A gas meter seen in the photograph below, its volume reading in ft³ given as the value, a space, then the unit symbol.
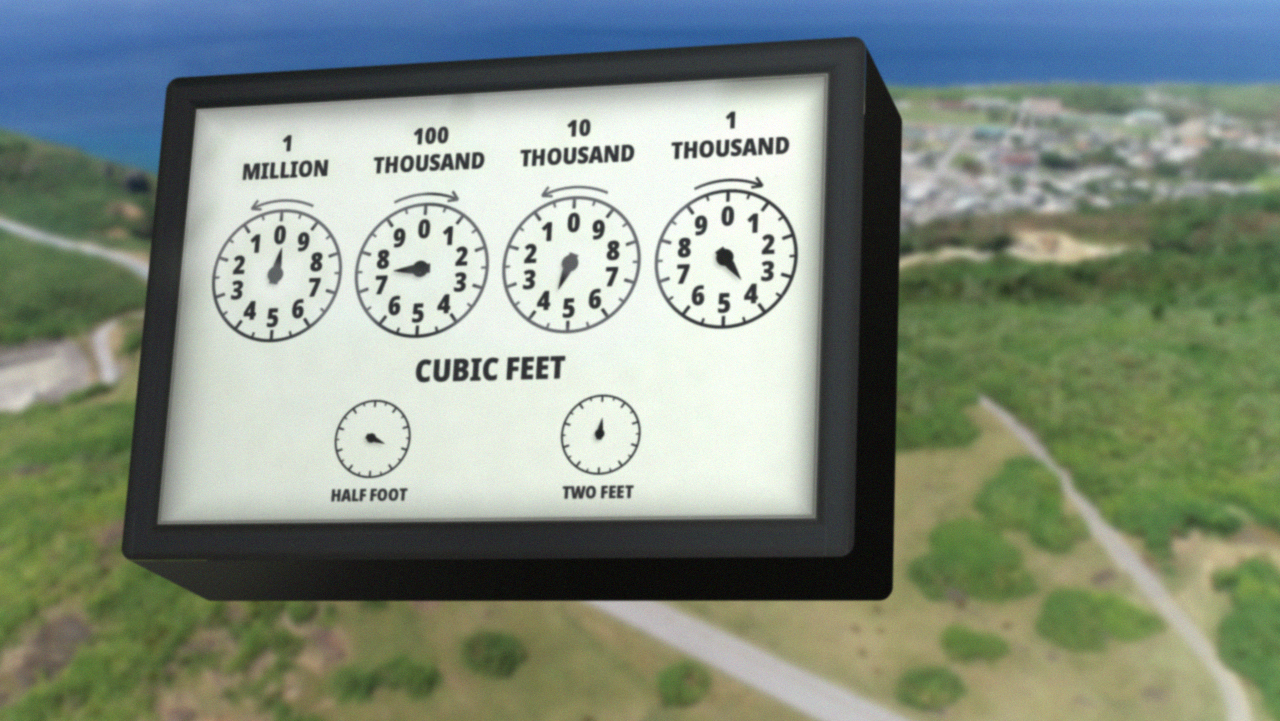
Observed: 974400 ft³
